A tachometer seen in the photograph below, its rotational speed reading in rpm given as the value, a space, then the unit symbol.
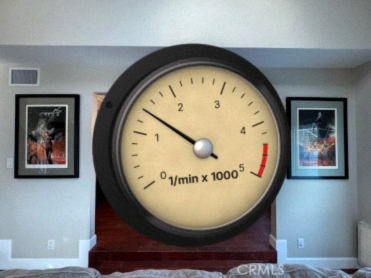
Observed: 1400 rpm
